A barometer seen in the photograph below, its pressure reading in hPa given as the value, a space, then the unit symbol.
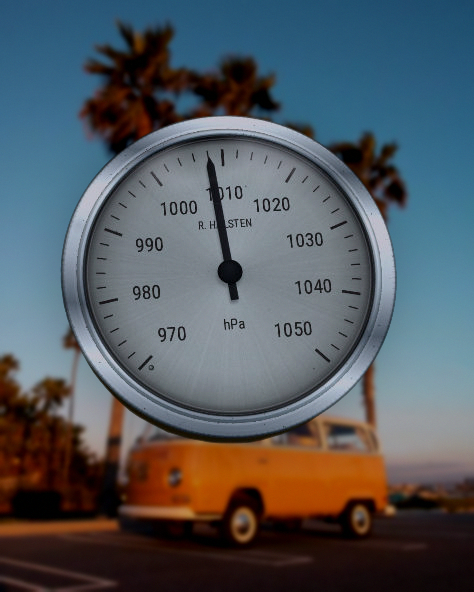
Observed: 1008 hPa
